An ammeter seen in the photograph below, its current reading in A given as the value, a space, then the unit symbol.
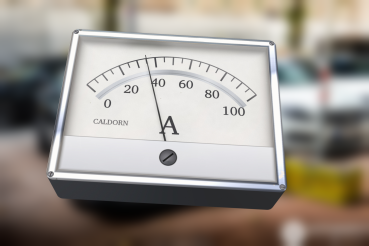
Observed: 35 A
